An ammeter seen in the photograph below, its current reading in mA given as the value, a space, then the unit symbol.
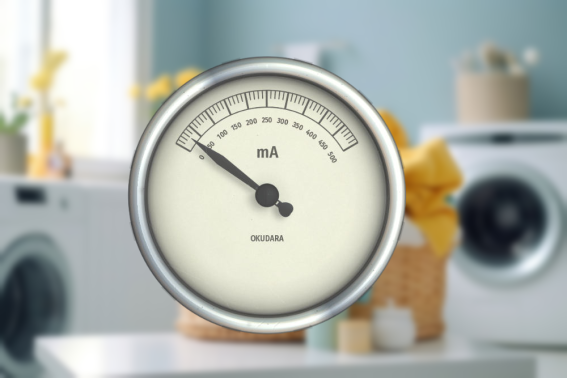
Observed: 30 mA
